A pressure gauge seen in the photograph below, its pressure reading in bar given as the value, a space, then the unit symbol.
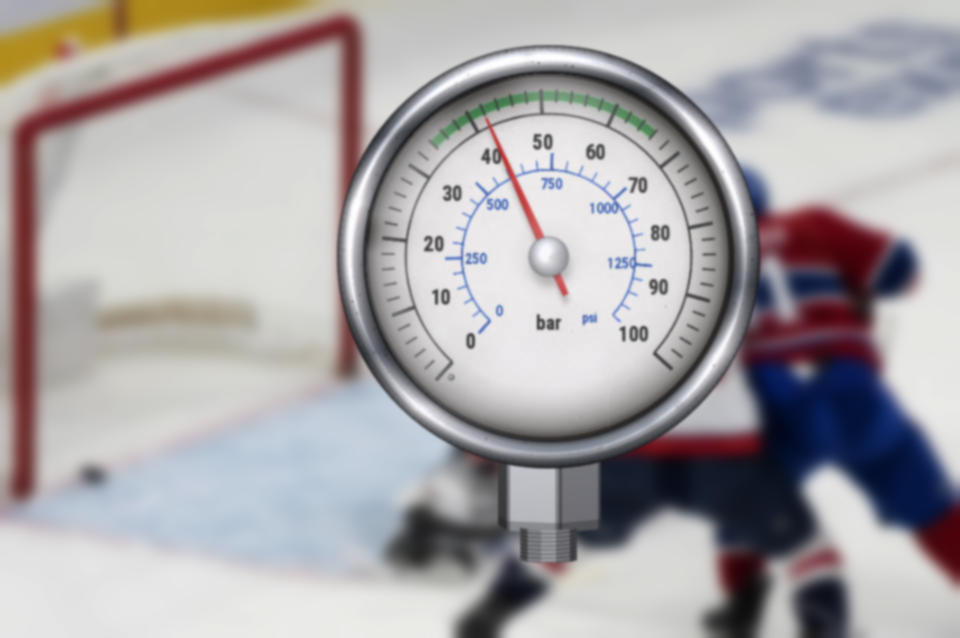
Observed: 42 bar
